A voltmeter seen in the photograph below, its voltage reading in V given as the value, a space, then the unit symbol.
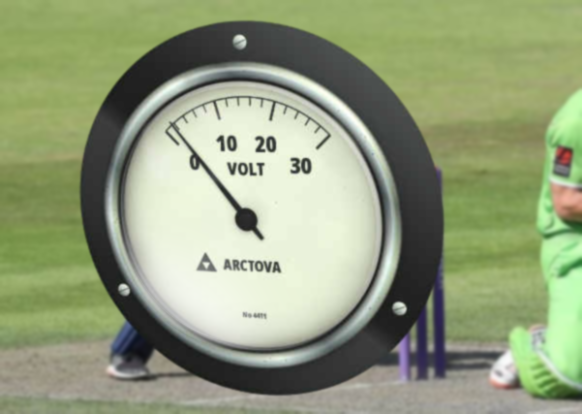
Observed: 2 V
